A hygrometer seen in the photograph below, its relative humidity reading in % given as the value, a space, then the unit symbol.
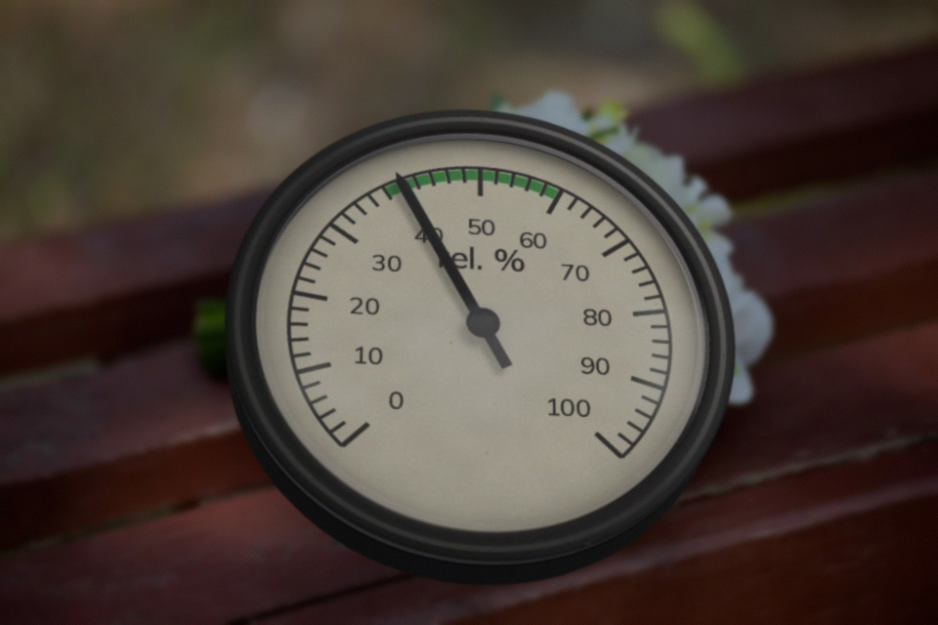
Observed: 40 %
